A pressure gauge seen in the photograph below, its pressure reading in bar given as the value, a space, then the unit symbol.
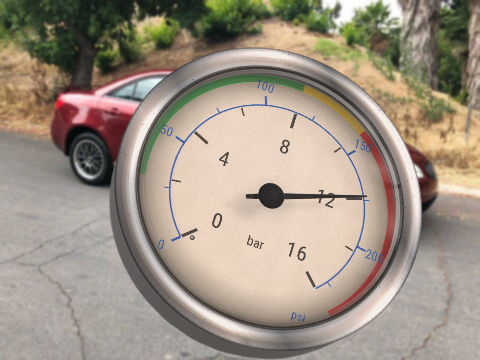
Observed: 12 bar
